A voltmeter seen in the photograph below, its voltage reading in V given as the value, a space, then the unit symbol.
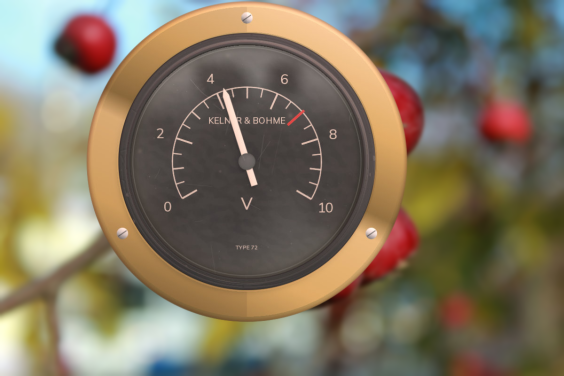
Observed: 4.25 V
